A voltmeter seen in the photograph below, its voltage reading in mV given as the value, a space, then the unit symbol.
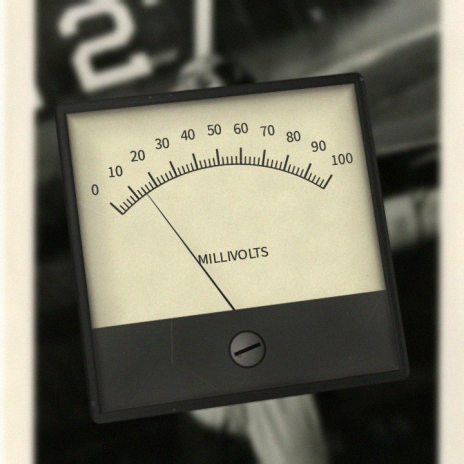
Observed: 14 mV
